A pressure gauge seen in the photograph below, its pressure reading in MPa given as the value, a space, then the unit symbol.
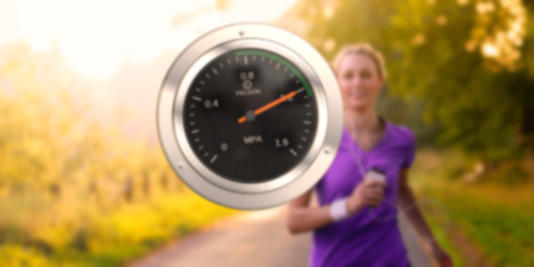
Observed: 1.2 MPa
